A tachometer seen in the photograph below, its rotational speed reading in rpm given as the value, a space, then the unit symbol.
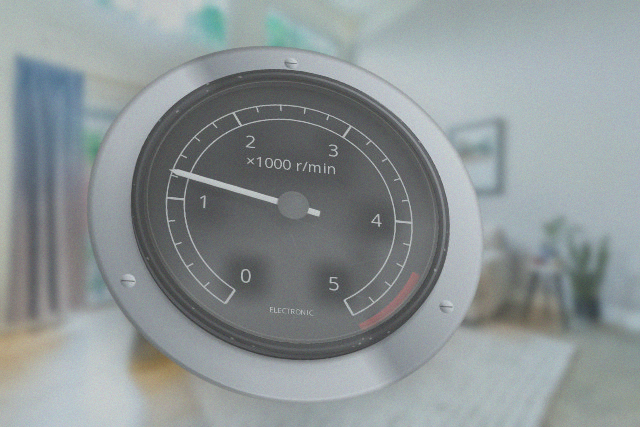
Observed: 1200 rpm
